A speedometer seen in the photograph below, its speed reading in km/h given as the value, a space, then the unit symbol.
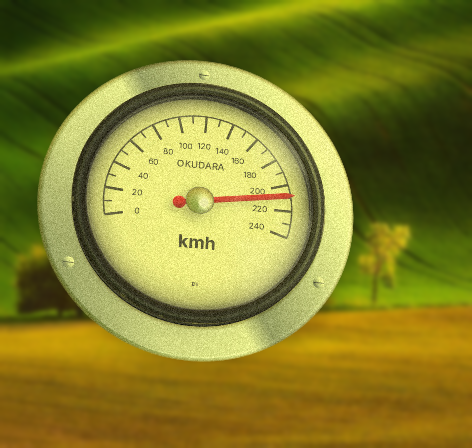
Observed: 210 km/h
